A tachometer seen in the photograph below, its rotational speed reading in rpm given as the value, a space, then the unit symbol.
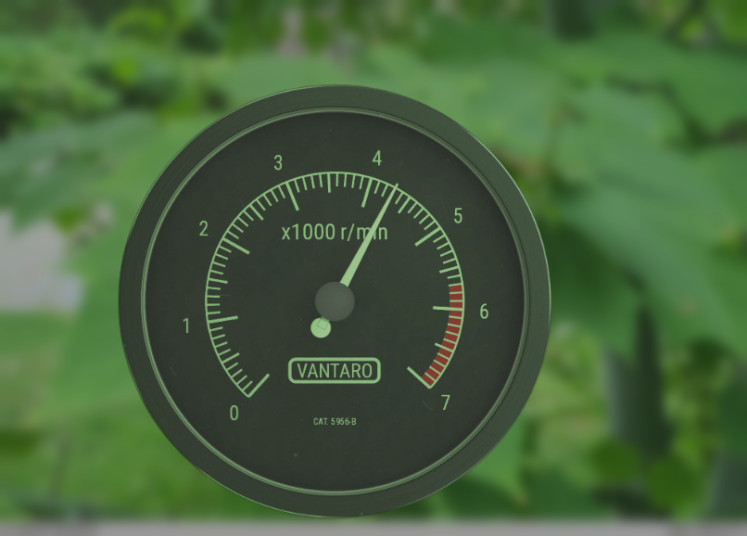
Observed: 4300 rpm
